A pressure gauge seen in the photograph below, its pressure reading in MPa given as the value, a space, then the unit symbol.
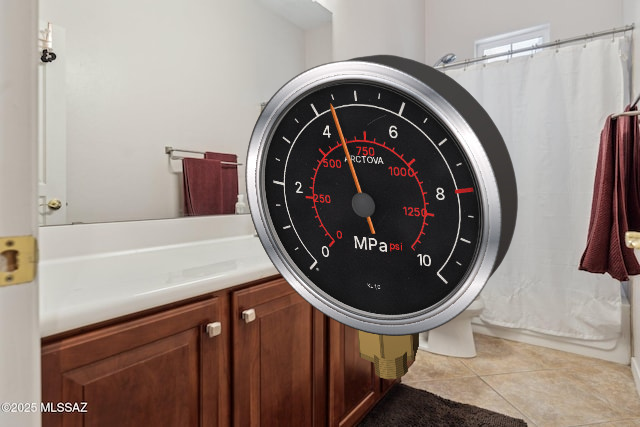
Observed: 4.5 MPa
